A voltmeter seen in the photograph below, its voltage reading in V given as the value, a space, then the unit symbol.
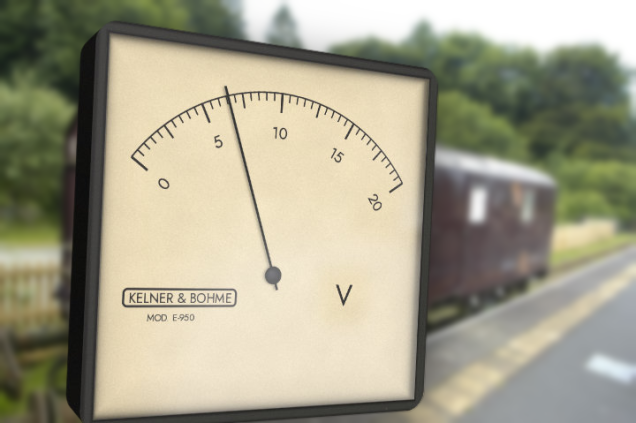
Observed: 6.5 V
